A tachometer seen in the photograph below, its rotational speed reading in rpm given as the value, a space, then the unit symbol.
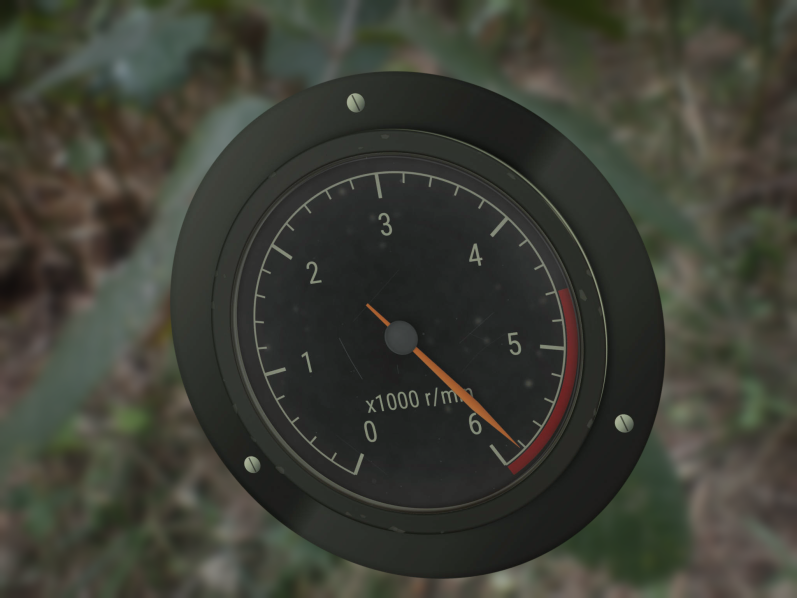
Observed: 5800 rpm
